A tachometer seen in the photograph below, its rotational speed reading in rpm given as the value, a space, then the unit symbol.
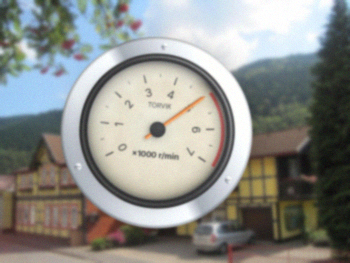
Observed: 5000 rpm
